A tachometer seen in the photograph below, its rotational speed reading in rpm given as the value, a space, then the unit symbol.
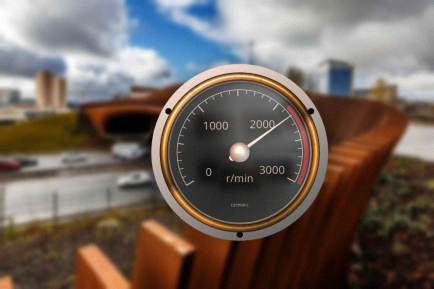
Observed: 2200 rpm
